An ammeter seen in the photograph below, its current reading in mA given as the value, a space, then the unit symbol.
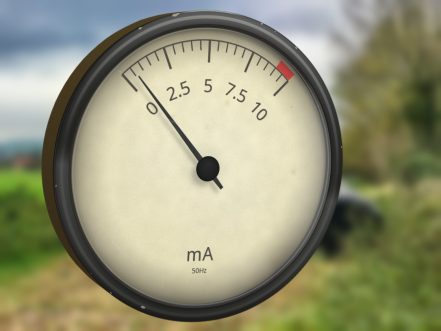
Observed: 0.5 mA
